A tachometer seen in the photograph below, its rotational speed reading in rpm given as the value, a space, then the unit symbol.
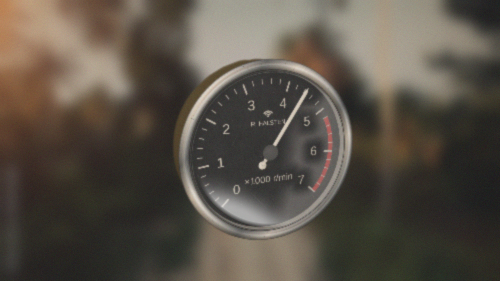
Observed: 4400 rpm
